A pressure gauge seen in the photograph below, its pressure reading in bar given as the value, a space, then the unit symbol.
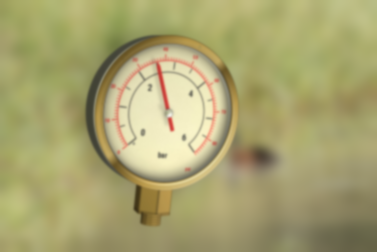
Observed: 2.5 bar
